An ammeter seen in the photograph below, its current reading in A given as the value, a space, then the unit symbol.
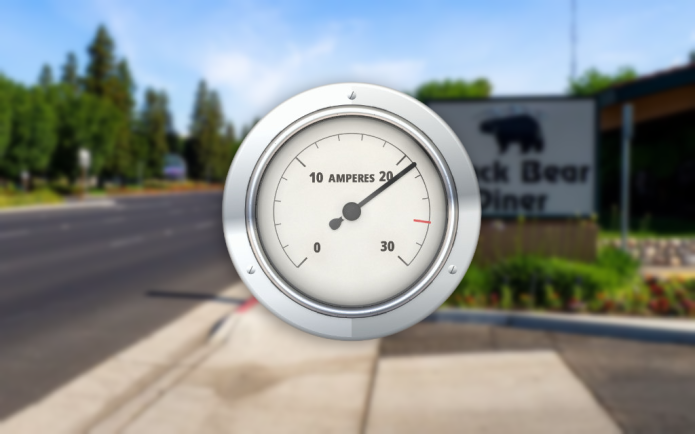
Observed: 21 A
